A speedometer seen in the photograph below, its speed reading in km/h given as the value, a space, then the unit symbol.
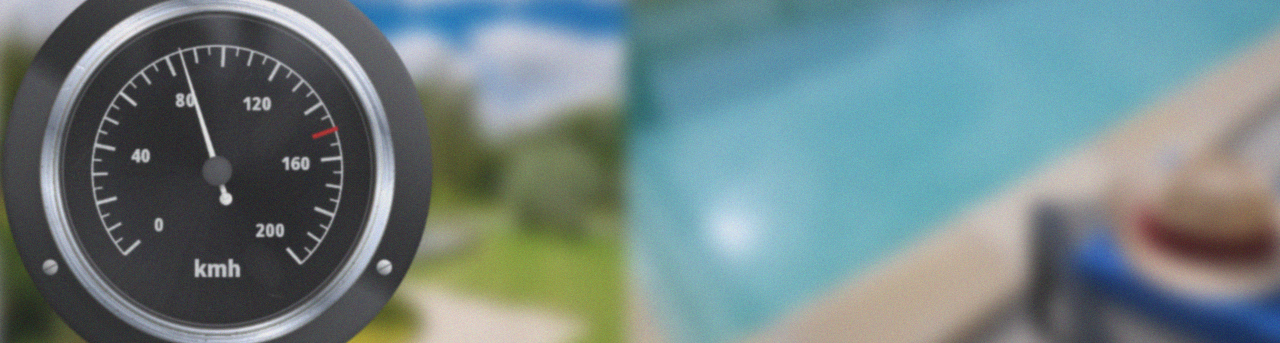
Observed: 85 km/h
